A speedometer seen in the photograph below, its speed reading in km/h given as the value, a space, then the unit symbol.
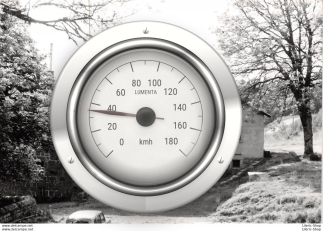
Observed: 35 km/h
